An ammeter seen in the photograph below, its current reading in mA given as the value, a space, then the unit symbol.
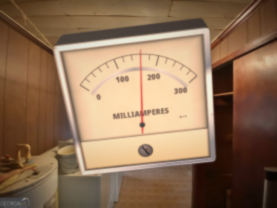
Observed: 160 mA
